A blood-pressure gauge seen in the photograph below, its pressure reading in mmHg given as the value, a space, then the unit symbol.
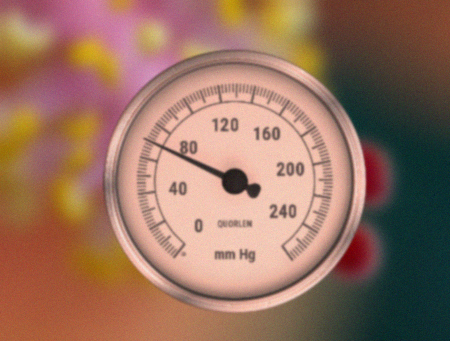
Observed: 70 mmHg
